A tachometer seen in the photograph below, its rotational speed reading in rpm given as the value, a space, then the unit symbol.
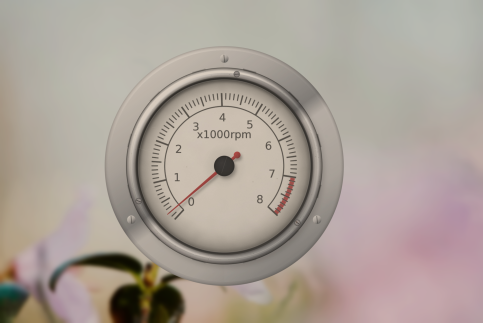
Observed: 200 rpm
